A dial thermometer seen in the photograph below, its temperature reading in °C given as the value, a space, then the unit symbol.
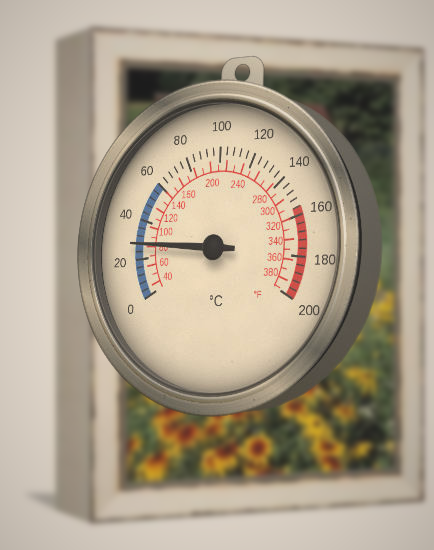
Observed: 28 °C
